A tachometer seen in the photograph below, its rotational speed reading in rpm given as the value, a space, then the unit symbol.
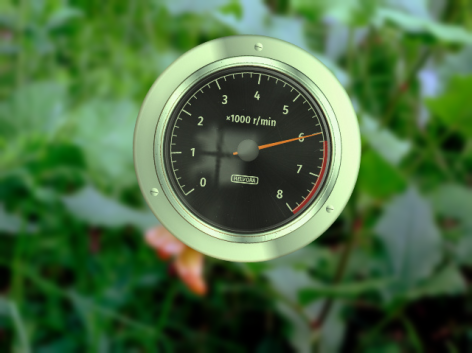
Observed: 6000 rpm
